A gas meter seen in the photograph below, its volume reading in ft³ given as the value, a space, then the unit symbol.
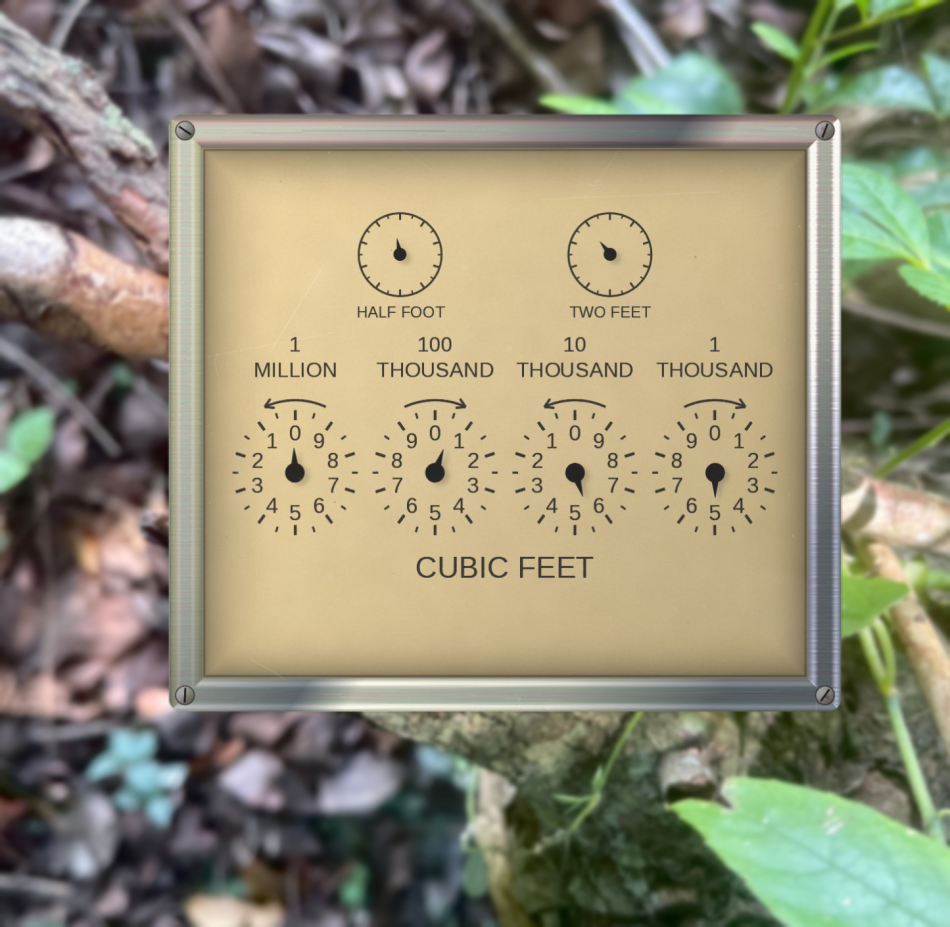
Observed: 5500 ft³
